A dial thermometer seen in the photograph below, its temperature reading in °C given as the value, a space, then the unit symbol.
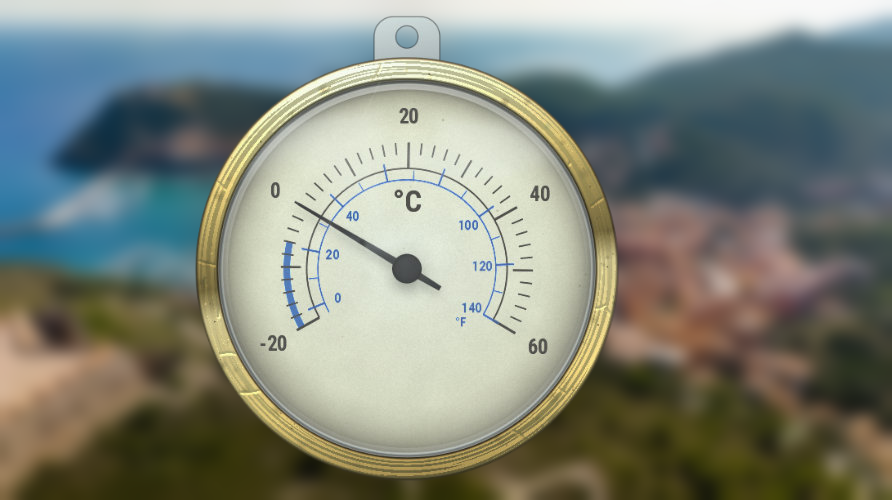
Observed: 0 °C
